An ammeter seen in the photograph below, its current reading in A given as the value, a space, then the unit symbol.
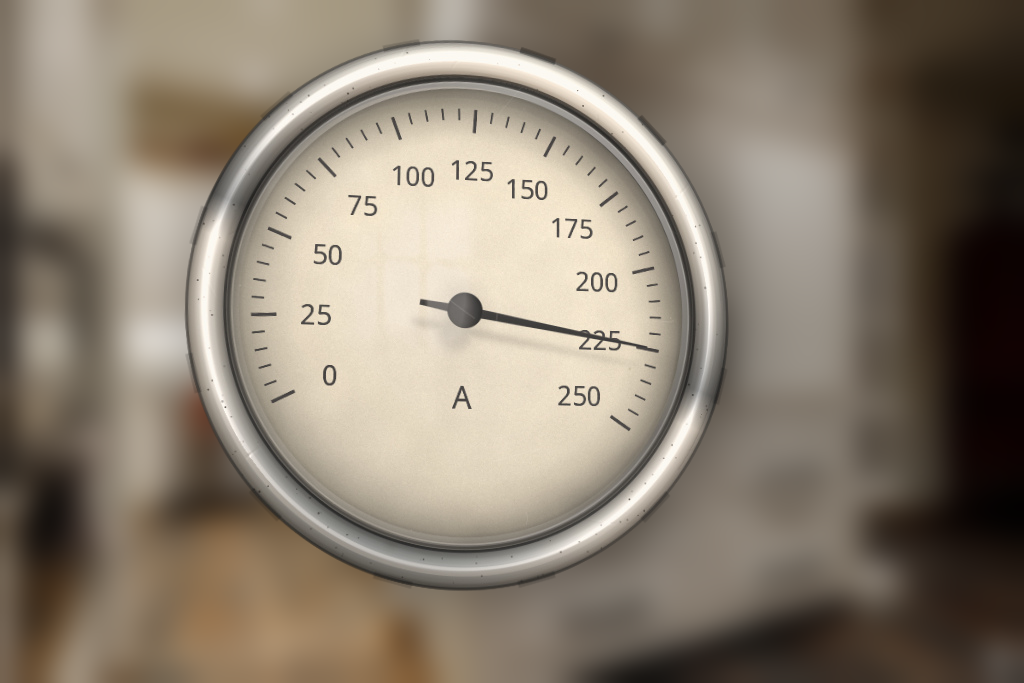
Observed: 225 A
